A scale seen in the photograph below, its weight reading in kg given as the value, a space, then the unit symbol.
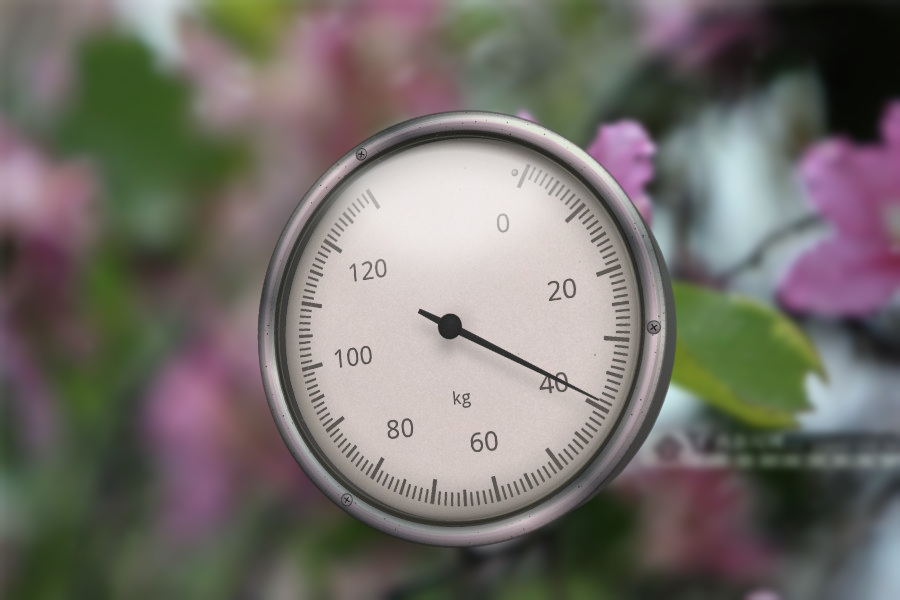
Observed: 39 kg
